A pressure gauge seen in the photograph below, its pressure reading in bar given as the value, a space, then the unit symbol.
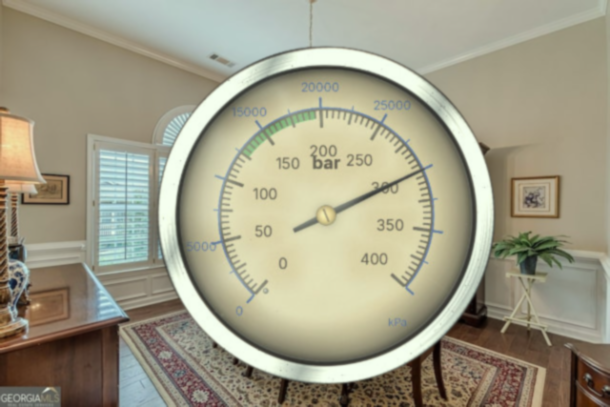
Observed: 300 bar
